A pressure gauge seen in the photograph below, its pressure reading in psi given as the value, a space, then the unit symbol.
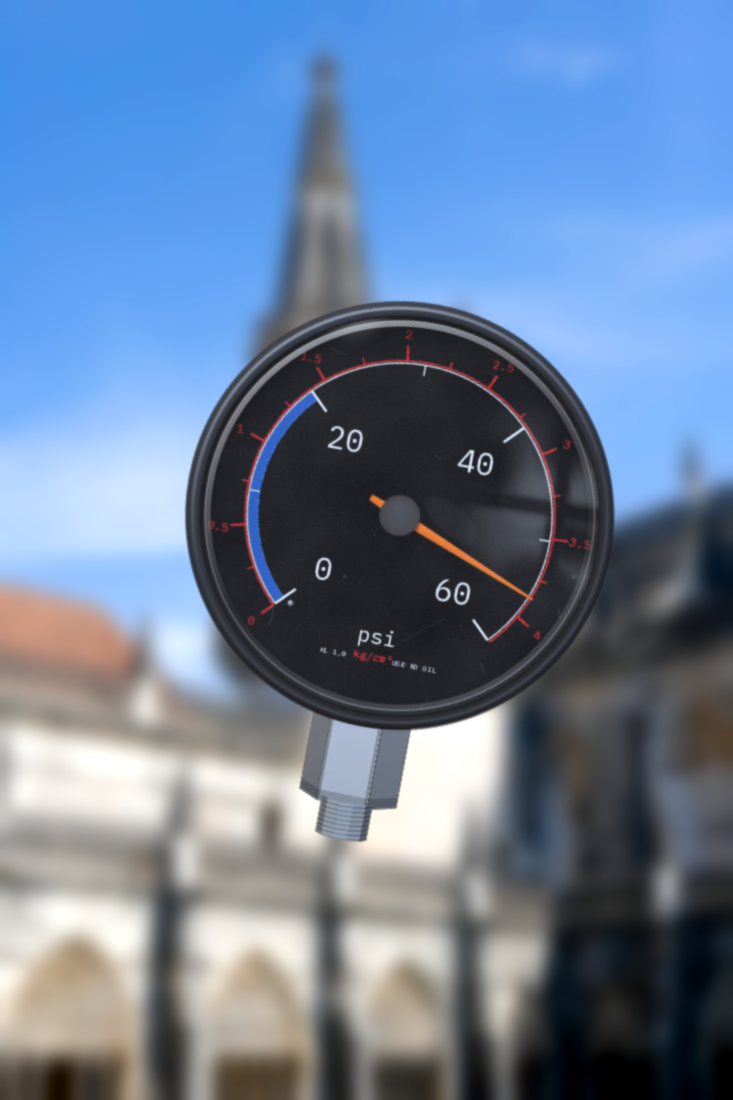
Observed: 55 psi
